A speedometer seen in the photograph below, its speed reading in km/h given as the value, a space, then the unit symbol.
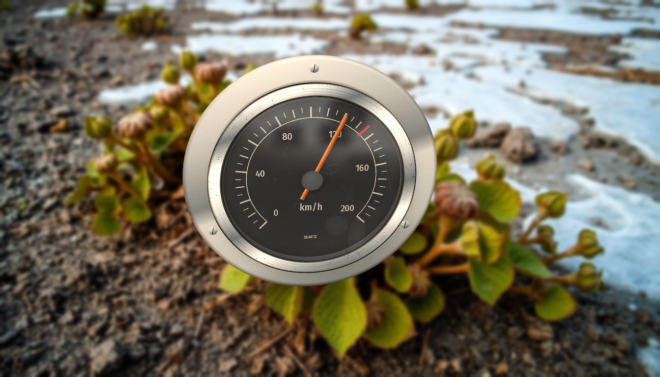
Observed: 120 km/h
